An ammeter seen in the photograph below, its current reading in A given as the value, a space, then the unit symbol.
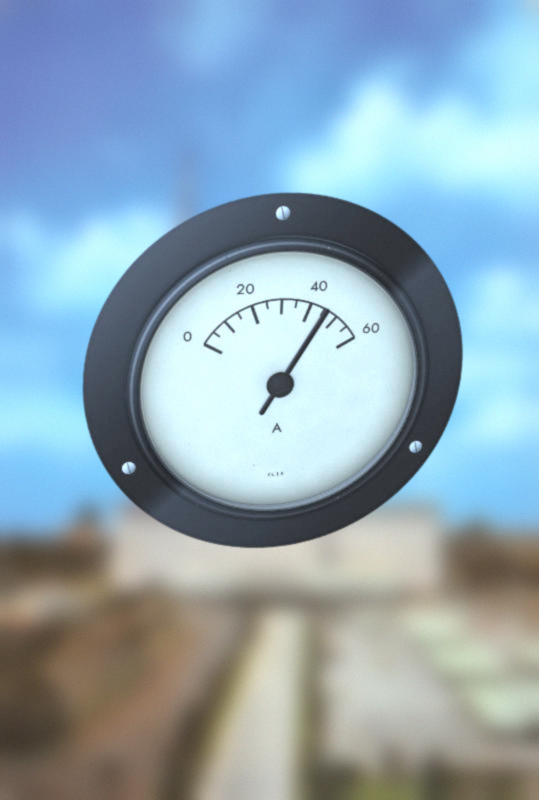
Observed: 45 A
